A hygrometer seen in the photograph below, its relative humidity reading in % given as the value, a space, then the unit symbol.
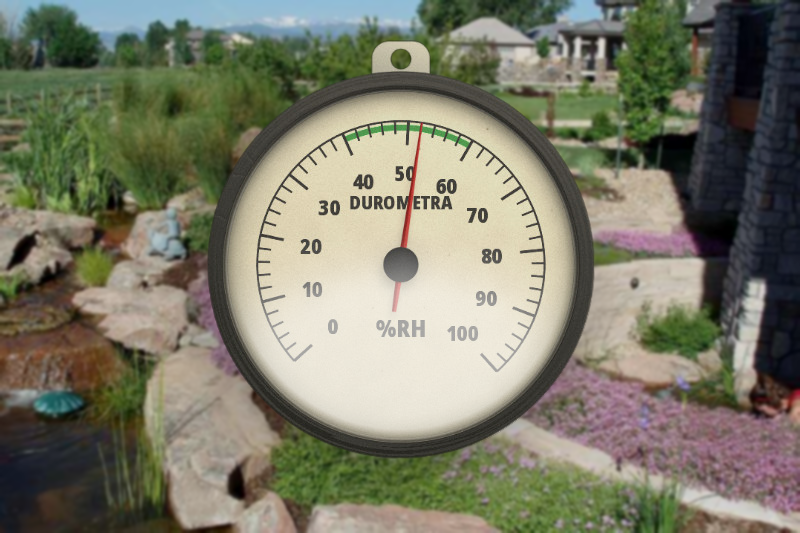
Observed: 52 %
